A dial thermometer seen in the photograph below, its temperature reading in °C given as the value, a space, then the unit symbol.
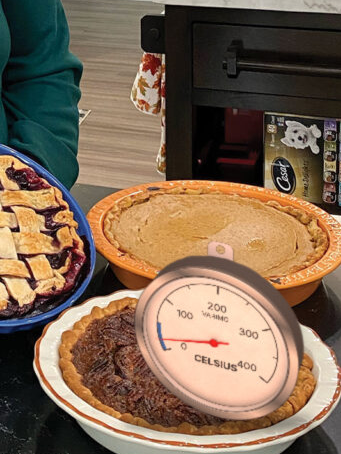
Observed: 25 °C
